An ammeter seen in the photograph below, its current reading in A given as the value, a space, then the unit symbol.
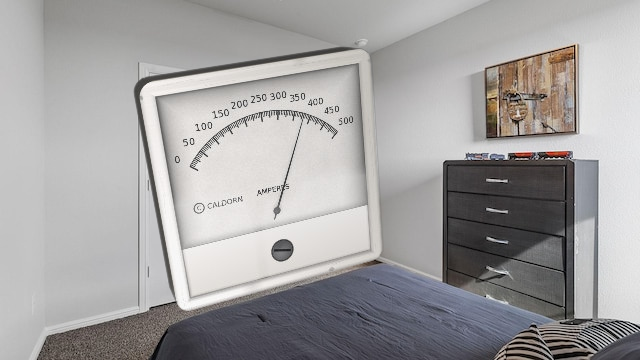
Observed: 375 A
